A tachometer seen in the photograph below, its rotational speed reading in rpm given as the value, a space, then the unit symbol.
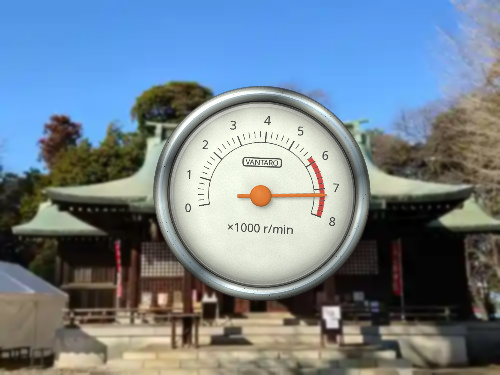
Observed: 7200 rpm
